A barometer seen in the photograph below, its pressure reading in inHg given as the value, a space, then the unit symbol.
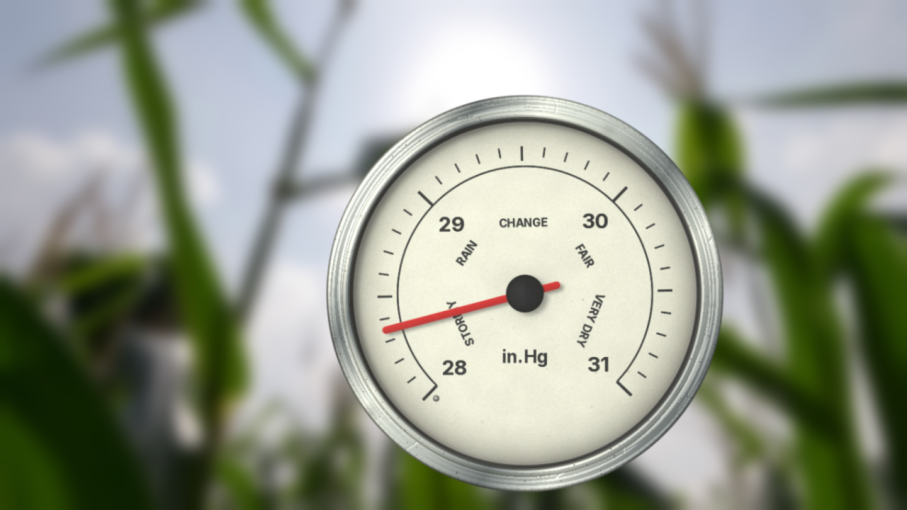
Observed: 28.35 inHg
